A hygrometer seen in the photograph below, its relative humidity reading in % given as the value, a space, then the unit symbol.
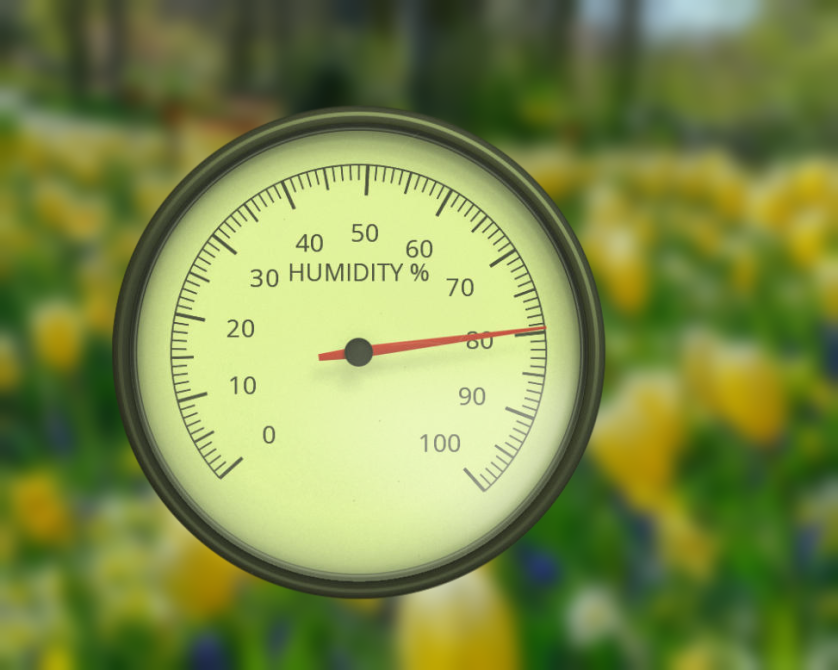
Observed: 79.5 %
